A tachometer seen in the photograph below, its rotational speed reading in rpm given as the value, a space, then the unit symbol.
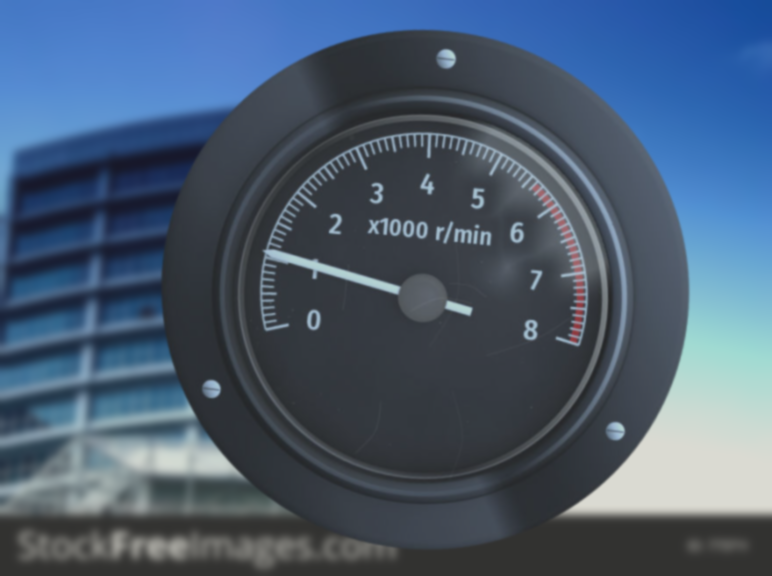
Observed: 1100 rpm
